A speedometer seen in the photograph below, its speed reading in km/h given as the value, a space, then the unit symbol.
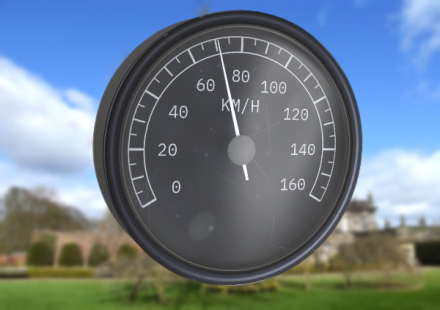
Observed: 70 km/h
